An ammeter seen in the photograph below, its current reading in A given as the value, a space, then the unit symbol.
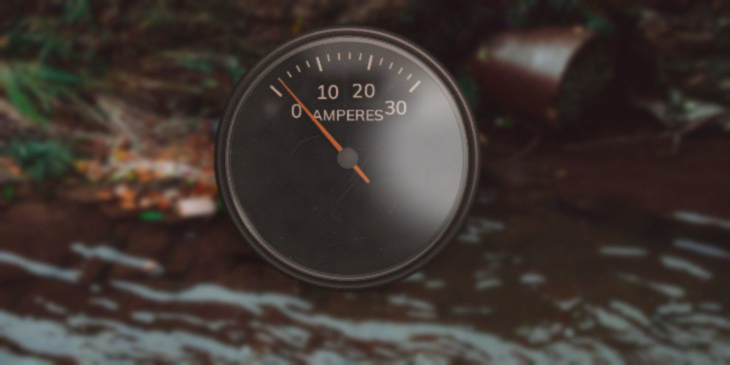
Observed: 2 A
